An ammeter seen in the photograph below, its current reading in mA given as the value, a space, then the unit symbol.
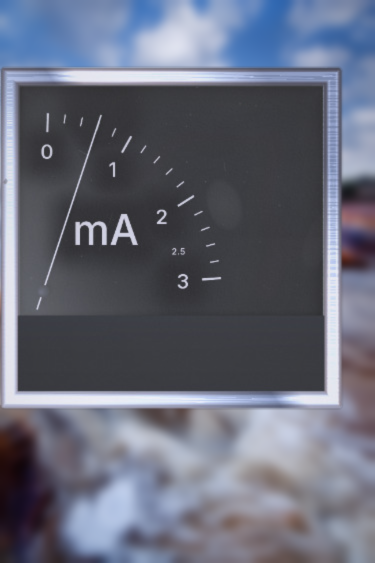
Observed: 0.6 mA
